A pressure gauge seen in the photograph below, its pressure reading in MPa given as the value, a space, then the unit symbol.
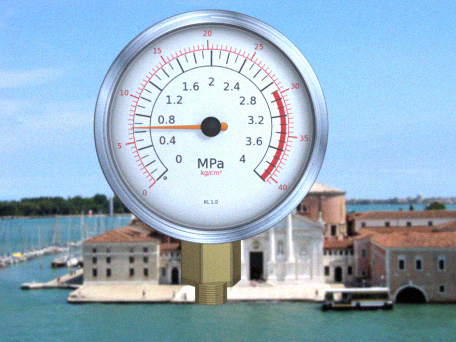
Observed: 0.65 MPa
